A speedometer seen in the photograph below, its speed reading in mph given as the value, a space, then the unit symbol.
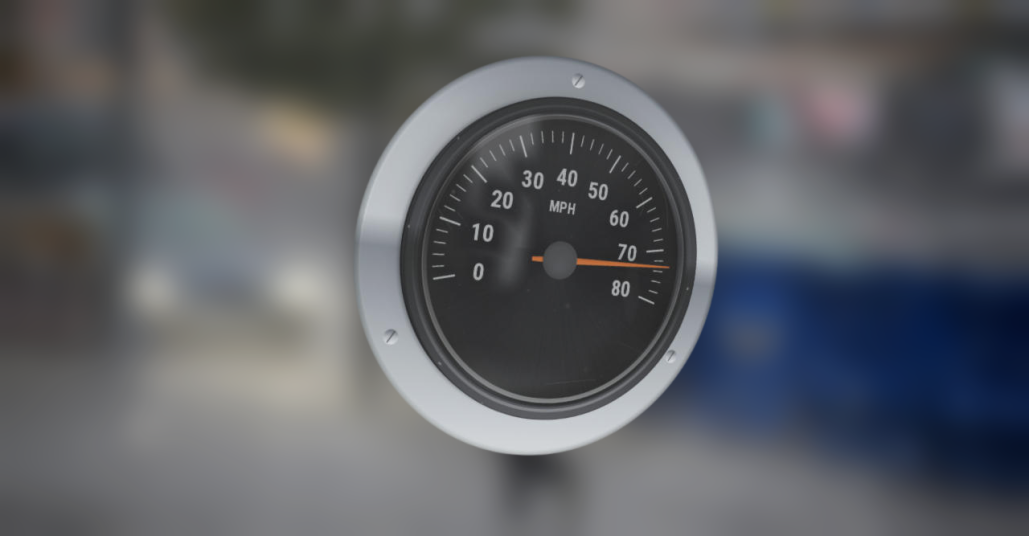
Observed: 73 mph
